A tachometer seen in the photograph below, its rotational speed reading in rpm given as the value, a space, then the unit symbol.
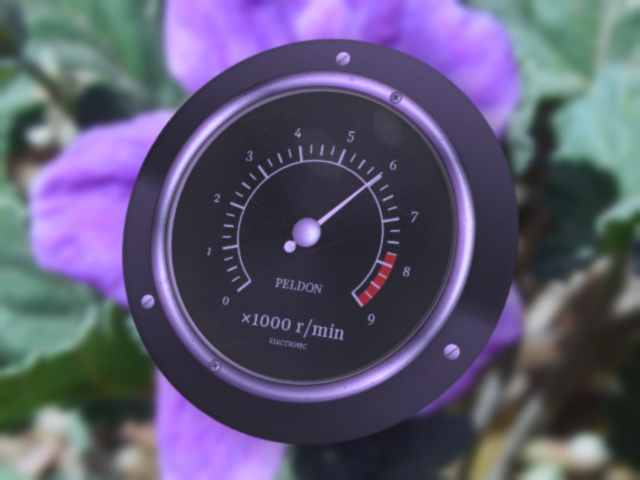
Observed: 6000 rpm
